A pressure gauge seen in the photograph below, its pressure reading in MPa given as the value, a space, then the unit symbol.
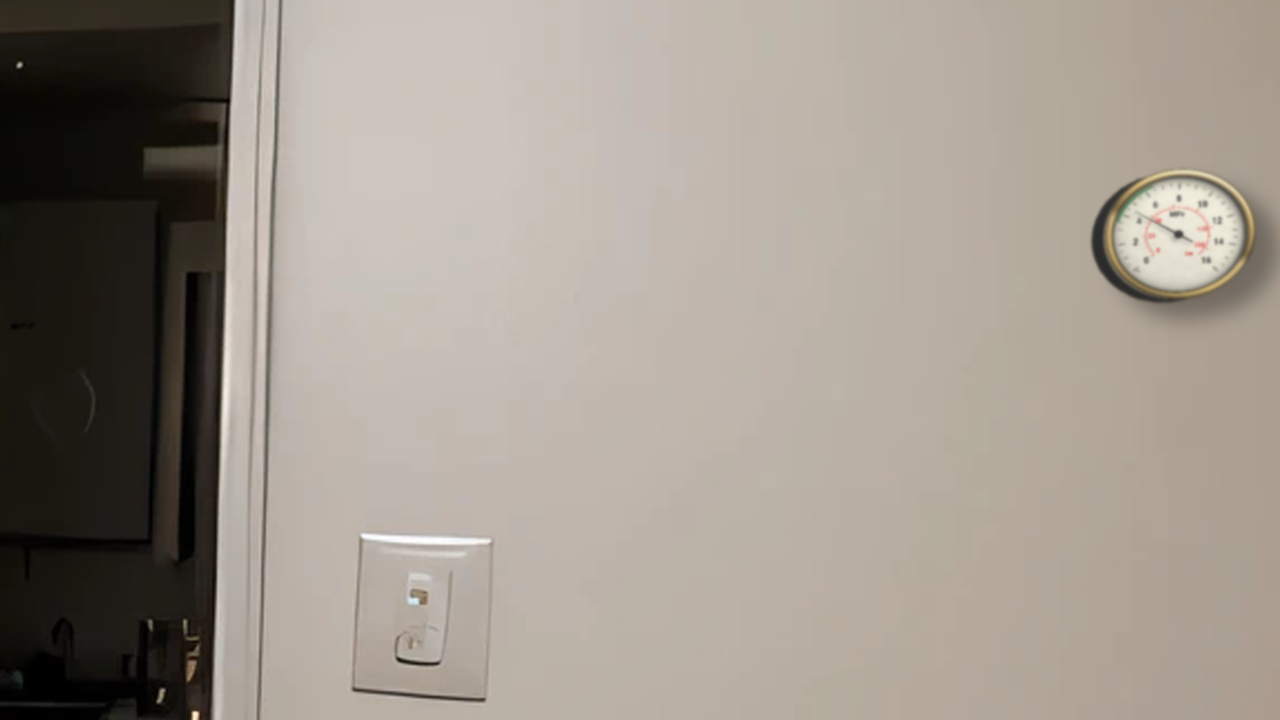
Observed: 4.5 MPa
